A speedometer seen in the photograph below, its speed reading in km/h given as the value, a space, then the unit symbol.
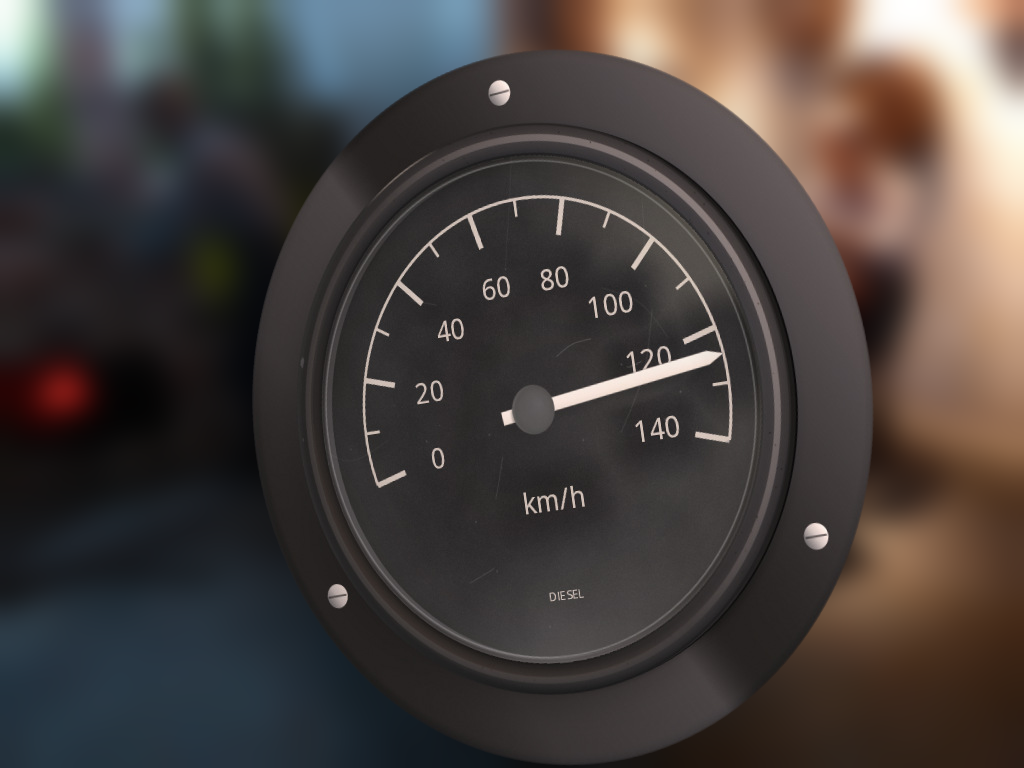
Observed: 125 km/h
